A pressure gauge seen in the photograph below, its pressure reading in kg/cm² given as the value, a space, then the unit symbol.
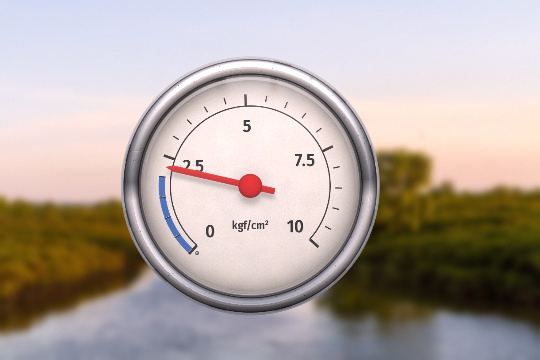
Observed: 2.25 kg/cm²
